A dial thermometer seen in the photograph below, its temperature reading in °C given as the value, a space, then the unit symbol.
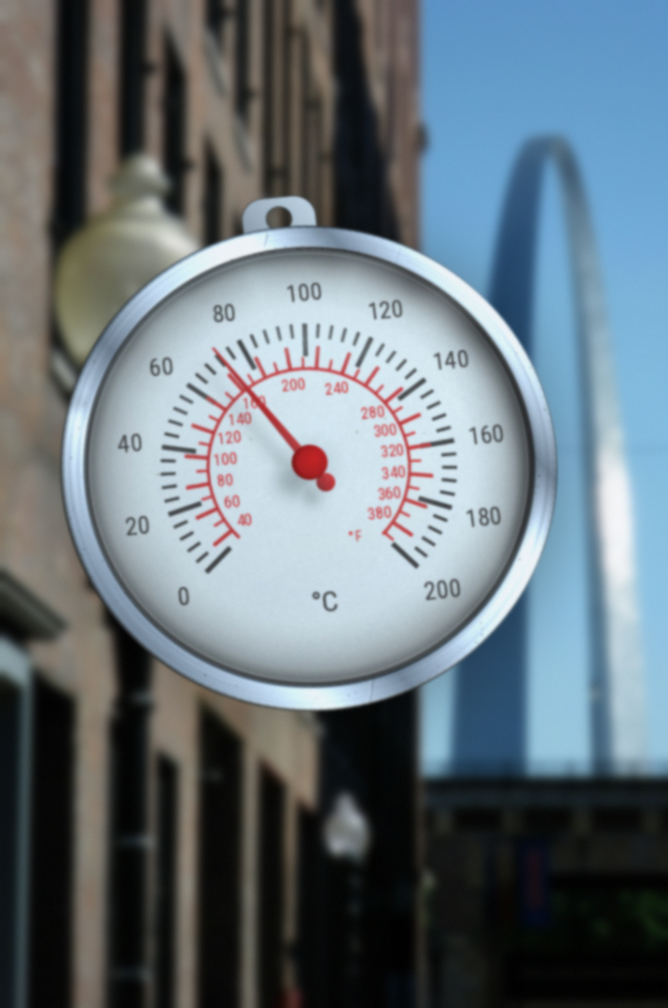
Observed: 72 °C
